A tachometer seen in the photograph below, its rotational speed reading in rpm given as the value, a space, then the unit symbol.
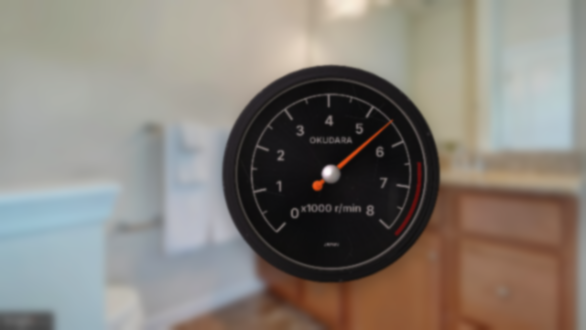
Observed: 5500 rpm
